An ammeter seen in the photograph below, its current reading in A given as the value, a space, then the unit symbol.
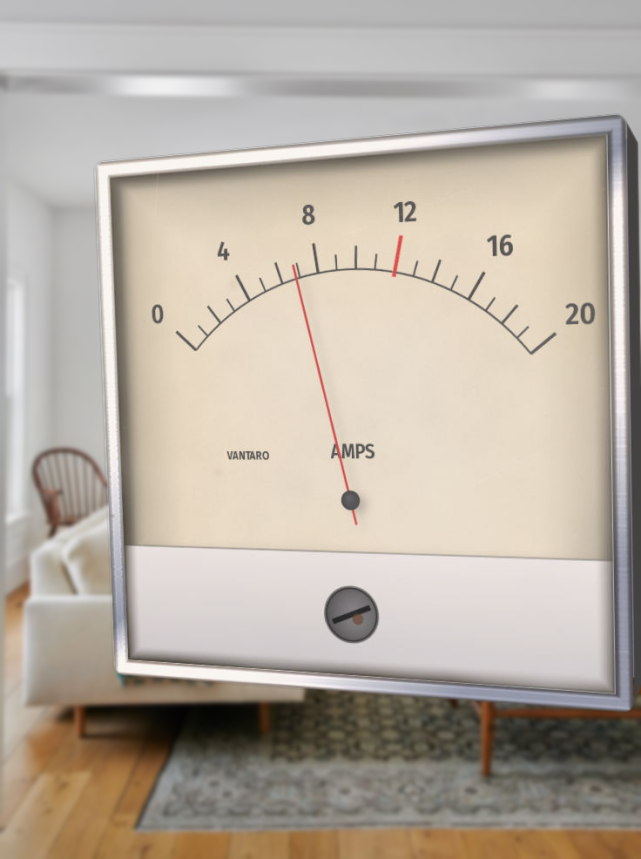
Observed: 7 A
